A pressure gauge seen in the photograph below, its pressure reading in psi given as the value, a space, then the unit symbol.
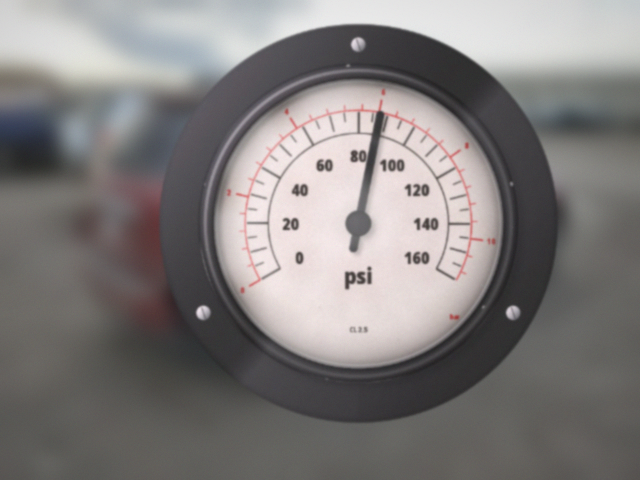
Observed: 87.5 psi
